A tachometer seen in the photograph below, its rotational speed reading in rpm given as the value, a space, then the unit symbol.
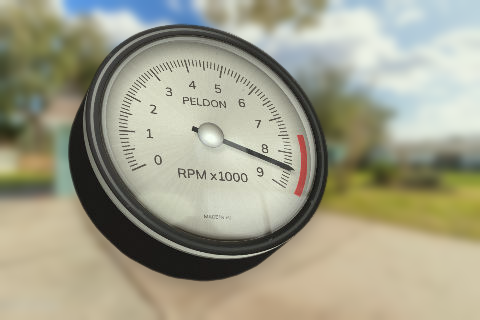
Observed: 8500 rpm
